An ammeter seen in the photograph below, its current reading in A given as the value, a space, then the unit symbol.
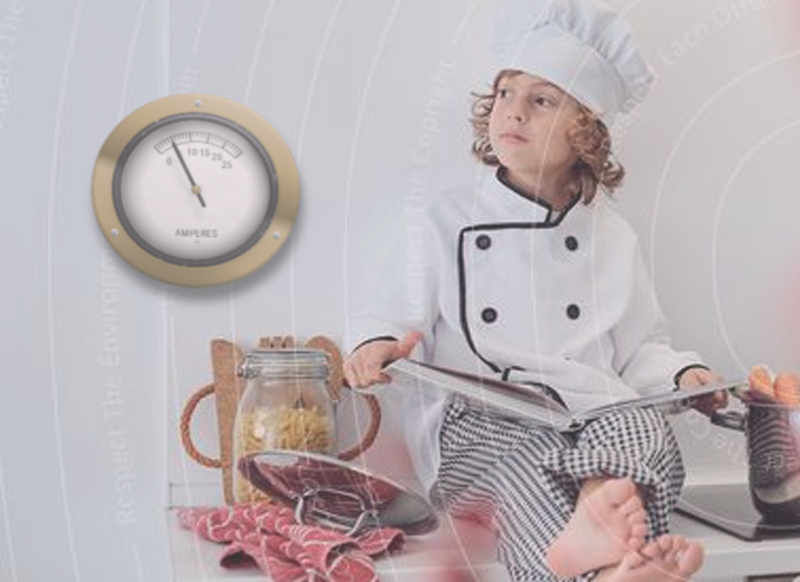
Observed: 5 A
